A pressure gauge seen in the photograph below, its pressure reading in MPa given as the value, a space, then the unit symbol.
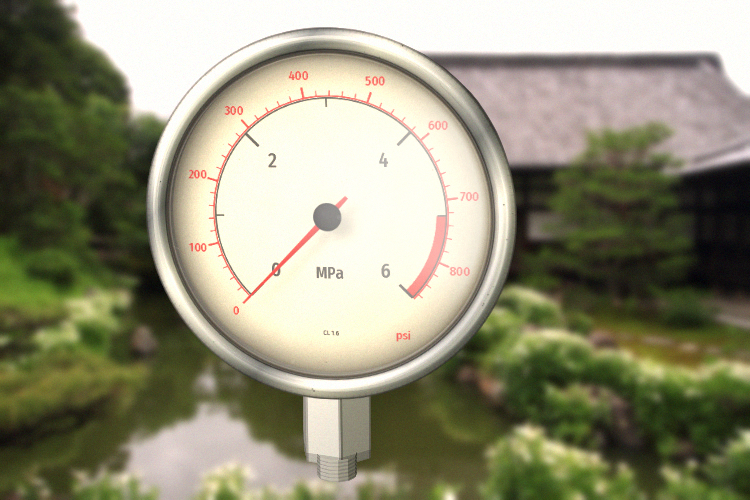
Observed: 0 MPa
